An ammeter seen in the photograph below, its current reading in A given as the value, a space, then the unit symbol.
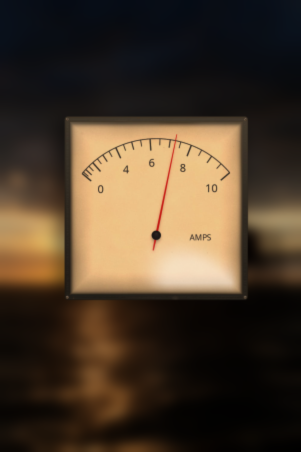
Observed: 7.25 A
